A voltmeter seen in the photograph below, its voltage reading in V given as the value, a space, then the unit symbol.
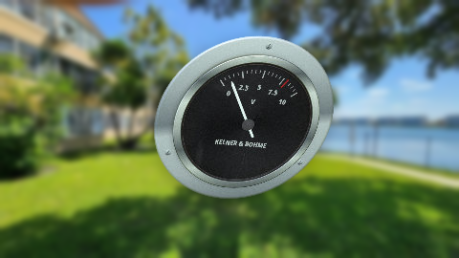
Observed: 1 V
